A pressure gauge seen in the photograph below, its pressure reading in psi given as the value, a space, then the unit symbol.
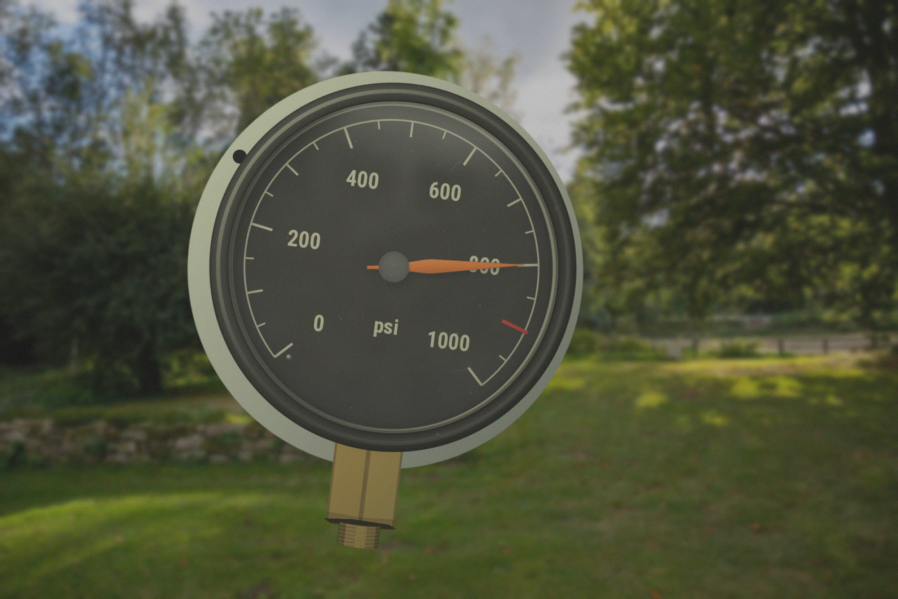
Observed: 800 psi
